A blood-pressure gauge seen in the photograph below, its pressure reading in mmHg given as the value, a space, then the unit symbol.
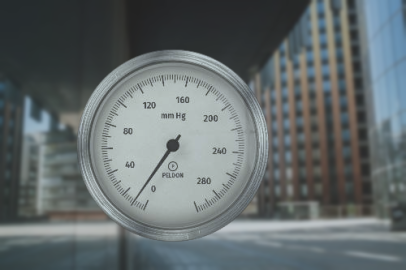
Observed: 10 mmHg
